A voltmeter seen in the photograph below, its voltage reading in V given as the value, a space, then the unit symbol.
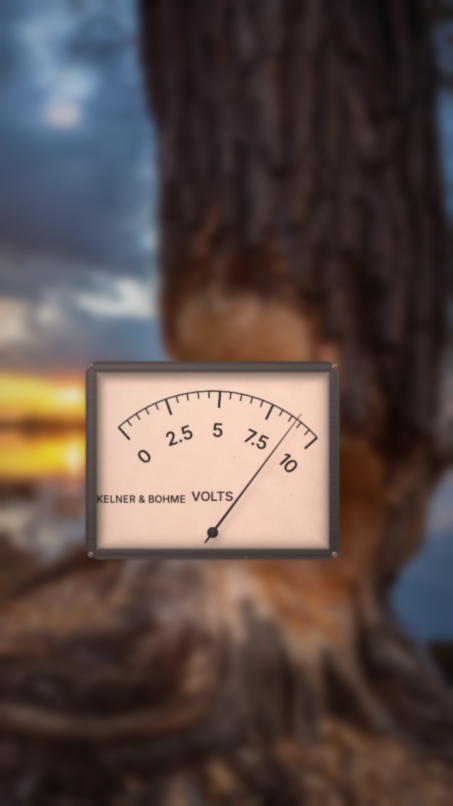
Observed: 8.75 V
